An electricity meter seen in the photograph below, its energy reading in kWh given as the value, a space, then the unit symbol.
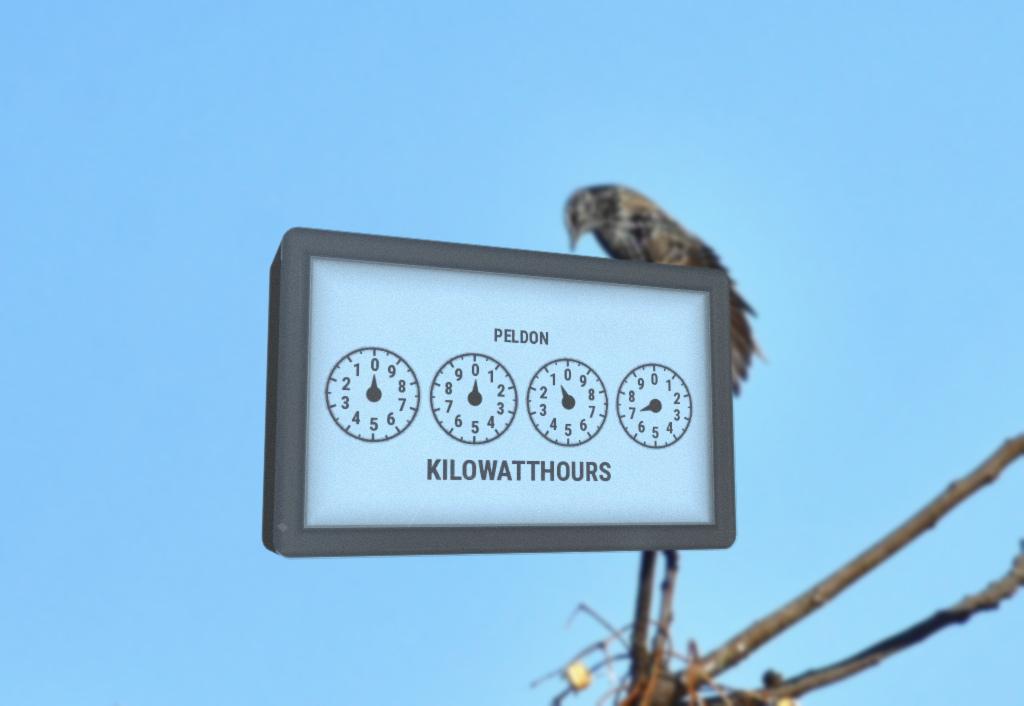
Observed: 7 kWh
